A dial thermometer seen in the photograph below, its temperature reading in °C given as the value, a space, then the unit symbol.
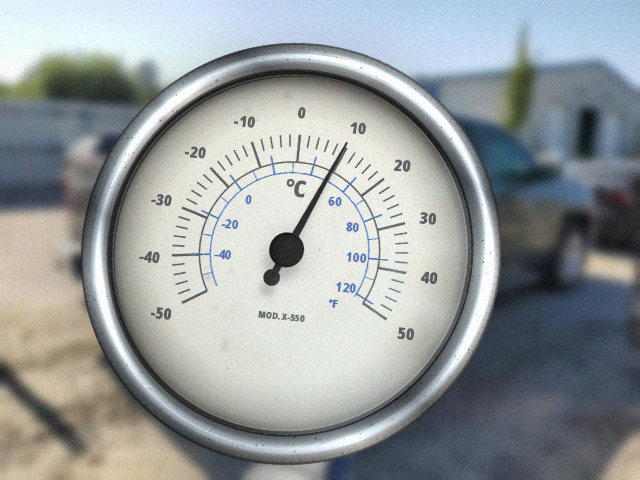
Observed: 10 °C
